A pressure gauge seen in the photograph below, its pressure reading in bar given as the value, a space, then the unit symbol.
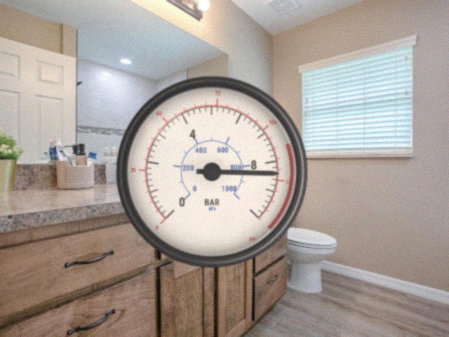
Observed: 8.4 bar
